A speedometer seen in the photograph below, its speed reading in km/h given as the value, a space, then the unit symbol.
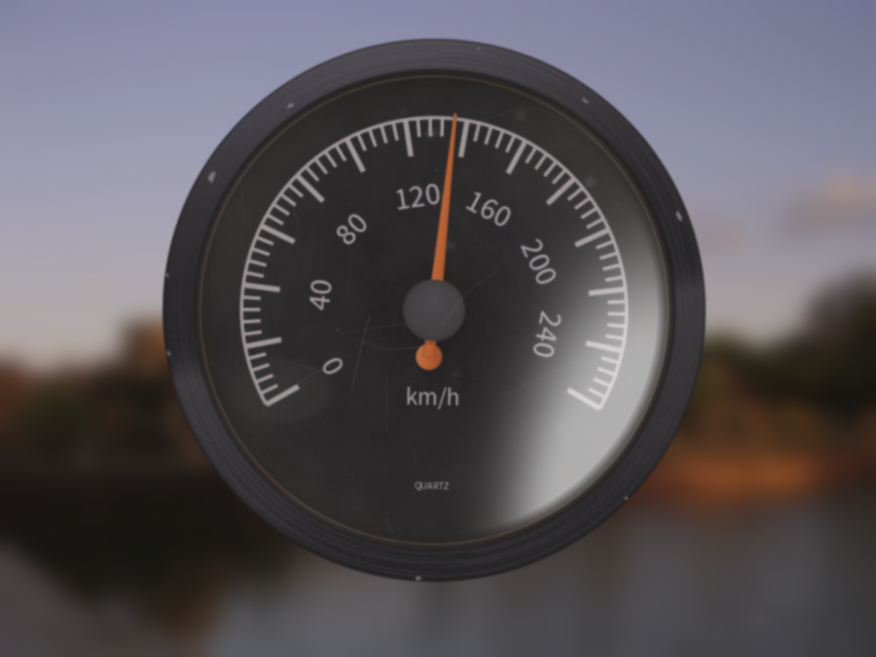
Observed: 136 km/h
